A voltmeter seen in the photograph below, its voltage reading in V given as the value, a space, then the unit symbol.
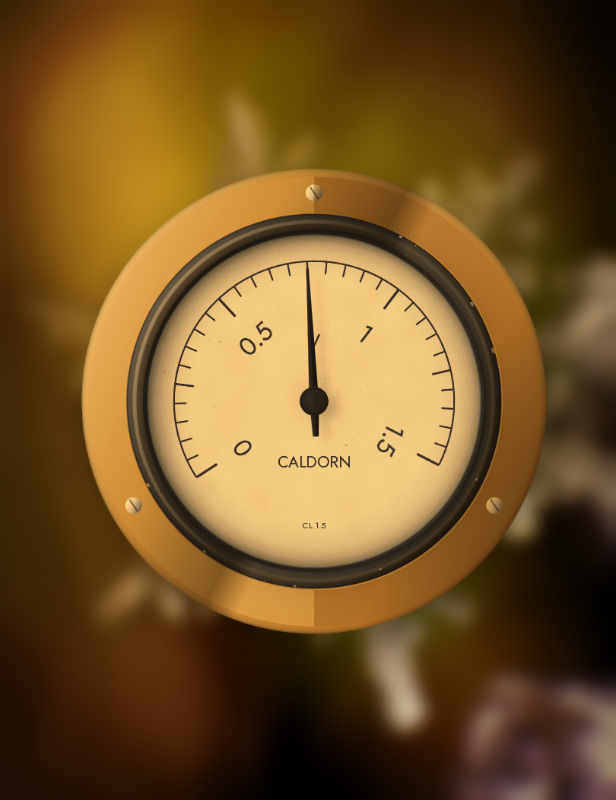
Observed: 0.75 V
